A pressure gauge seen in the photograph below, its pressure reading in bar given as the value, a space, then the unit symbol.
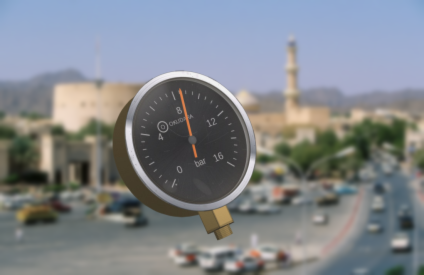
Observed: 8.5 bar
